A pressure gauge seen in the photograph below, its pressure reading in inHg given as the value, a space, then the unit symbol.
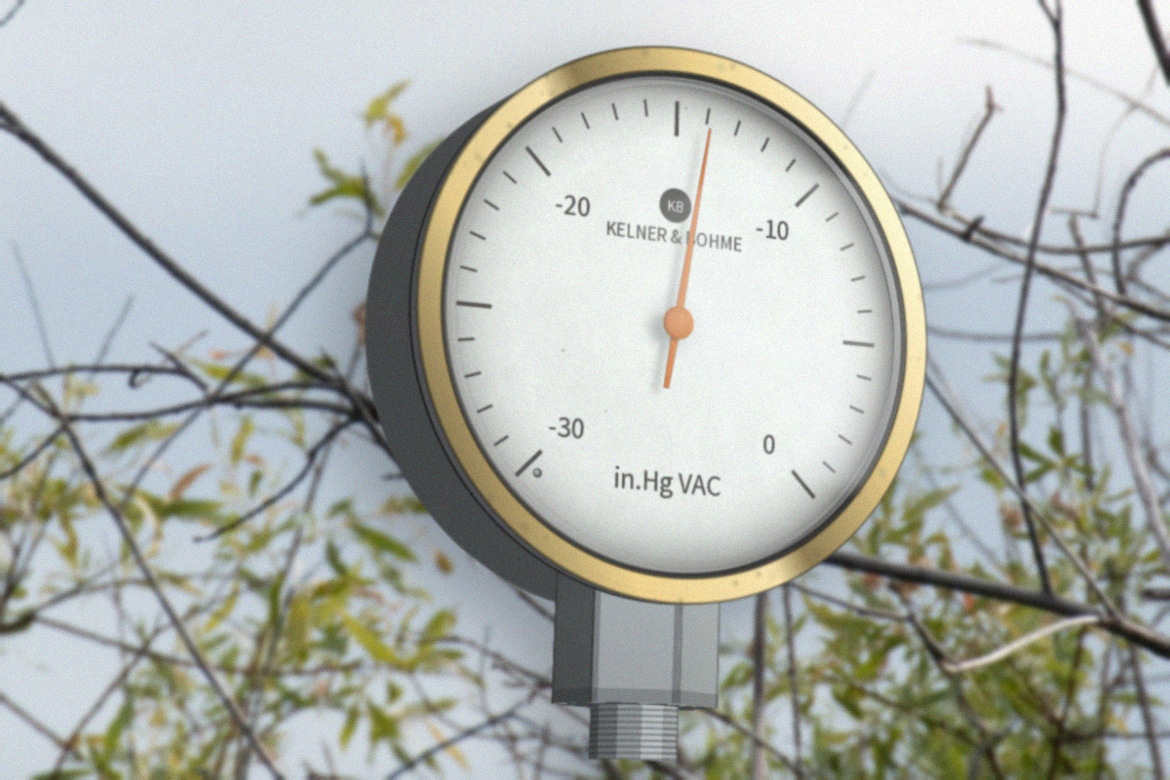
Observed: -14 inHg
